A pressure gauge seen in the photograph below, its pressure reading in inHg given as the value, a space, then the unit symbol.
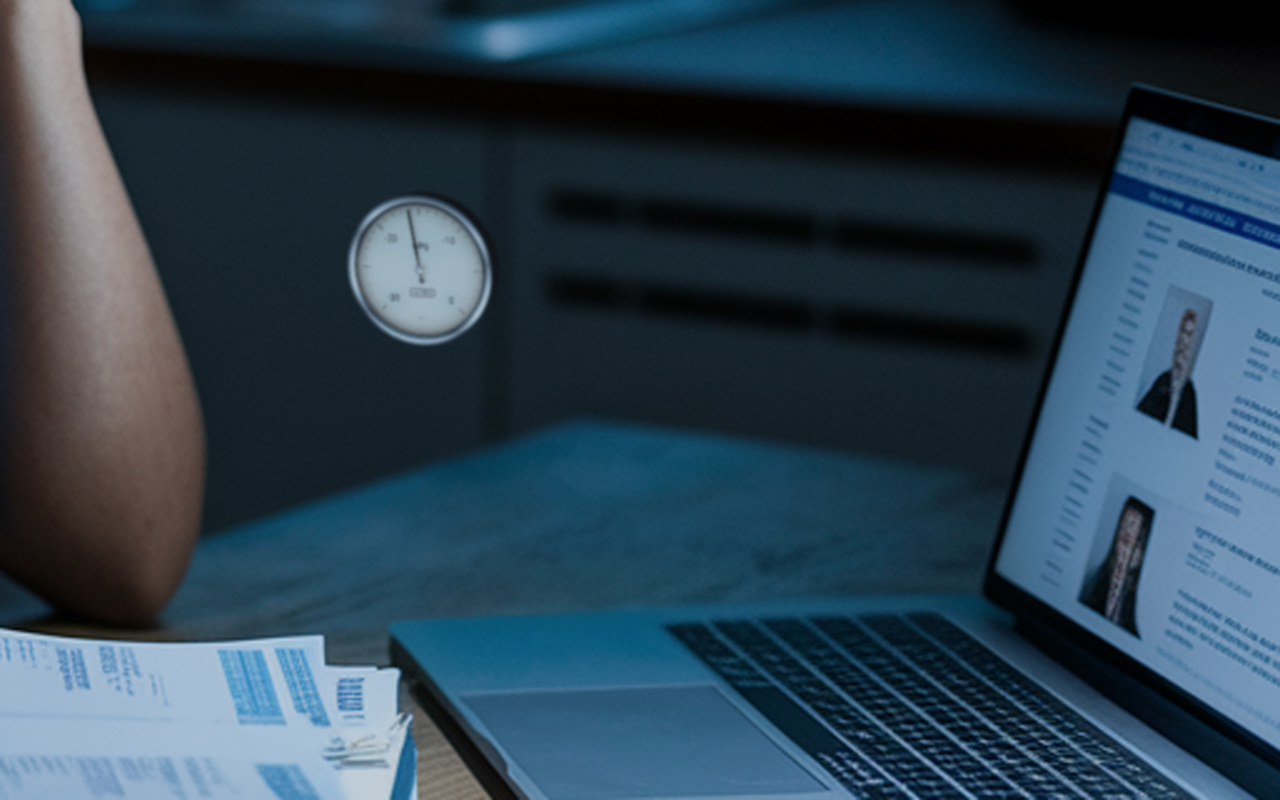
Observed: -16 inHg
